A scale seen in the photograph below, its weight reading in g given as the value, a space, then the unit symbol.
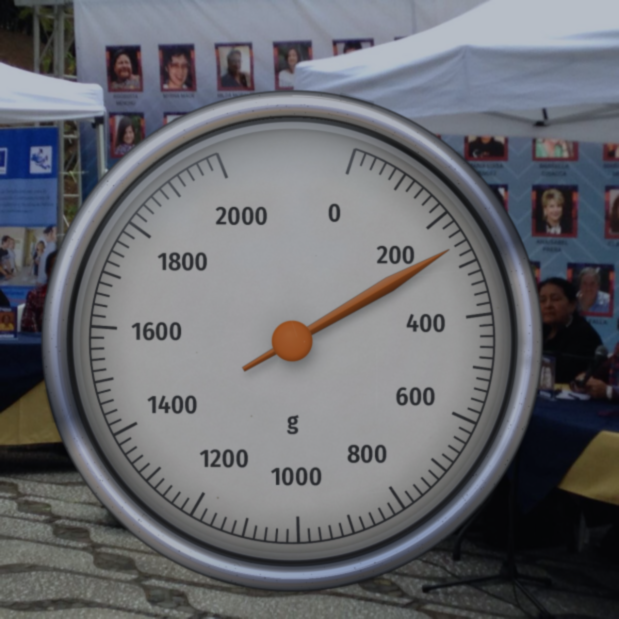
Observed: 260 g
